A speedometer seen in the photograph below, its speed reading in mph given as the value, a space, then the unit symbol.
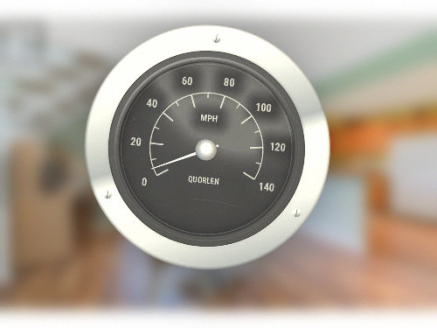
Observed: 5 mph
